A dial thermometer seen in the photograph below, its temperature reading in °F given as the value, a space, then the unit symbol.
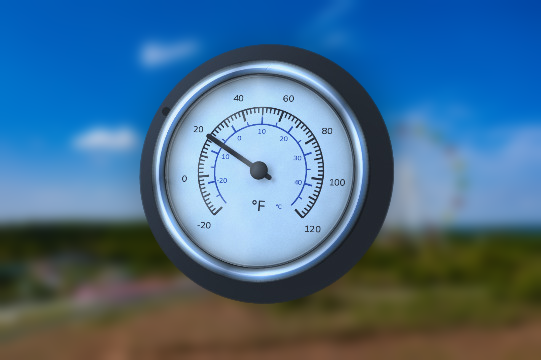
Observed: 20 °F
